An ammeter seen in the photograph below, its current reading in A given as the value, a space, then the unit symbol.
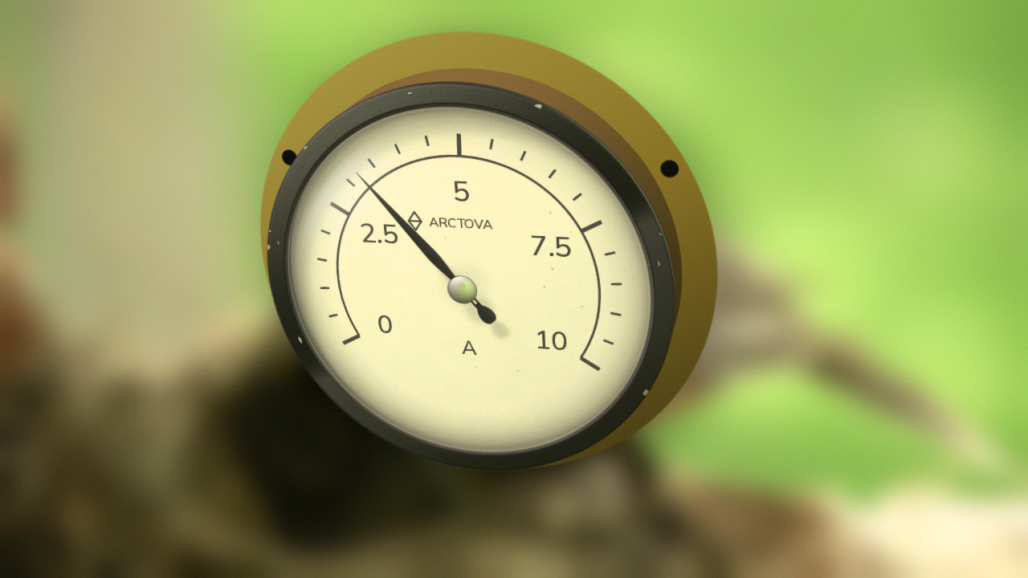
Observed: 3.25 A
